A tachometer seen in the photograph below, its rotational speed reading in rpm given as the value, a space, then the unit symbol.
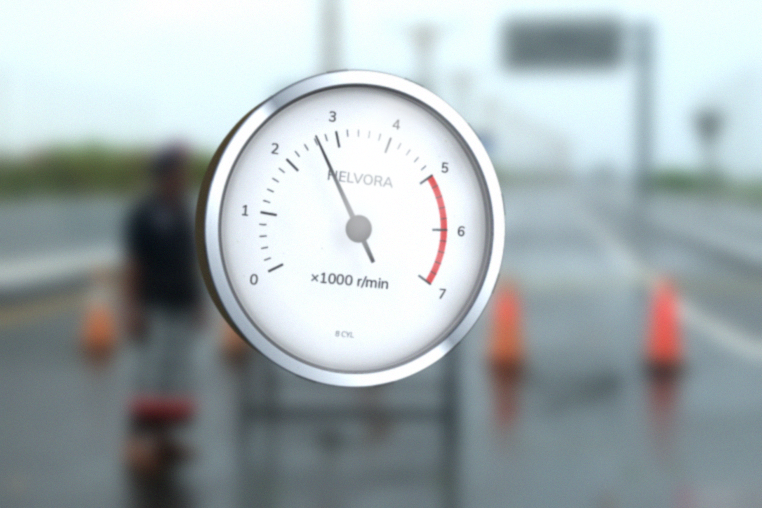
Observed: 2600 rpm
